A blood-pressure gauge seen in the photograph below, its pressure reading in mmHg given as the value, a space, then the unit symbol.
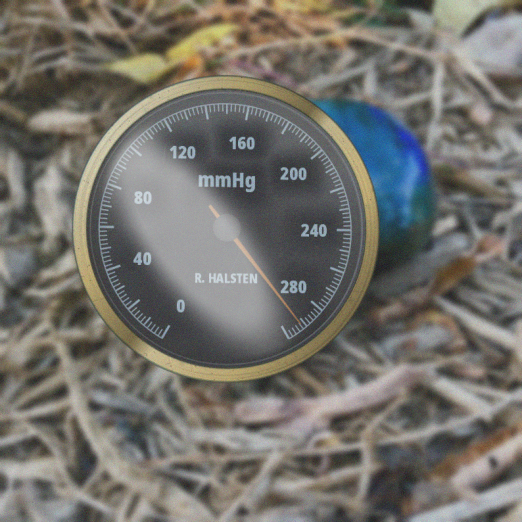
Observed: 292 mmHg
